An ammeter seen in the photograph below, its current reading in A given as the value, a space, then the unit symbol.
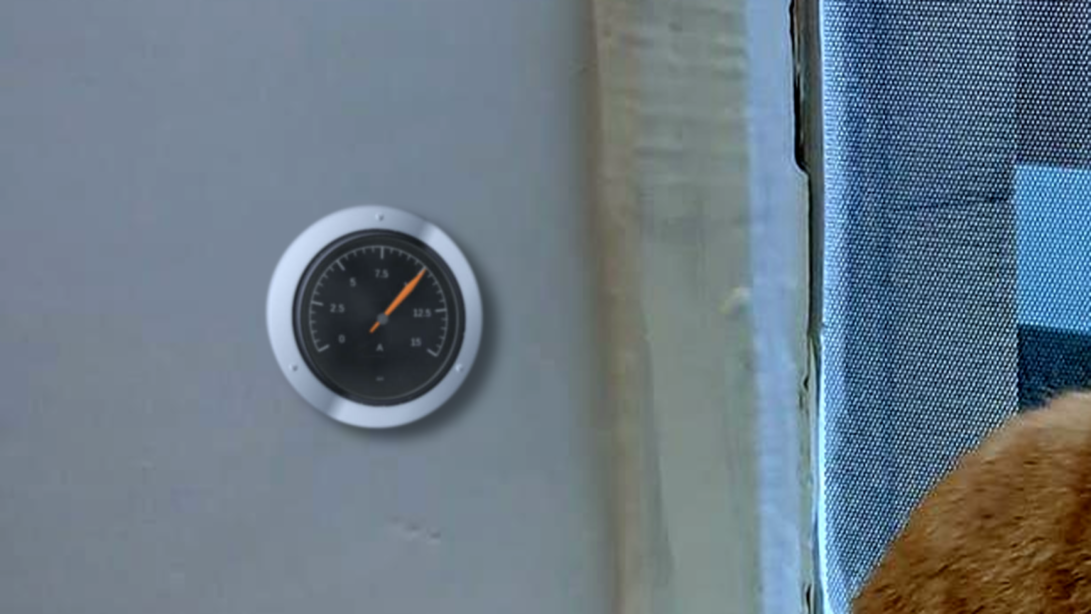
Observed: 10 A
